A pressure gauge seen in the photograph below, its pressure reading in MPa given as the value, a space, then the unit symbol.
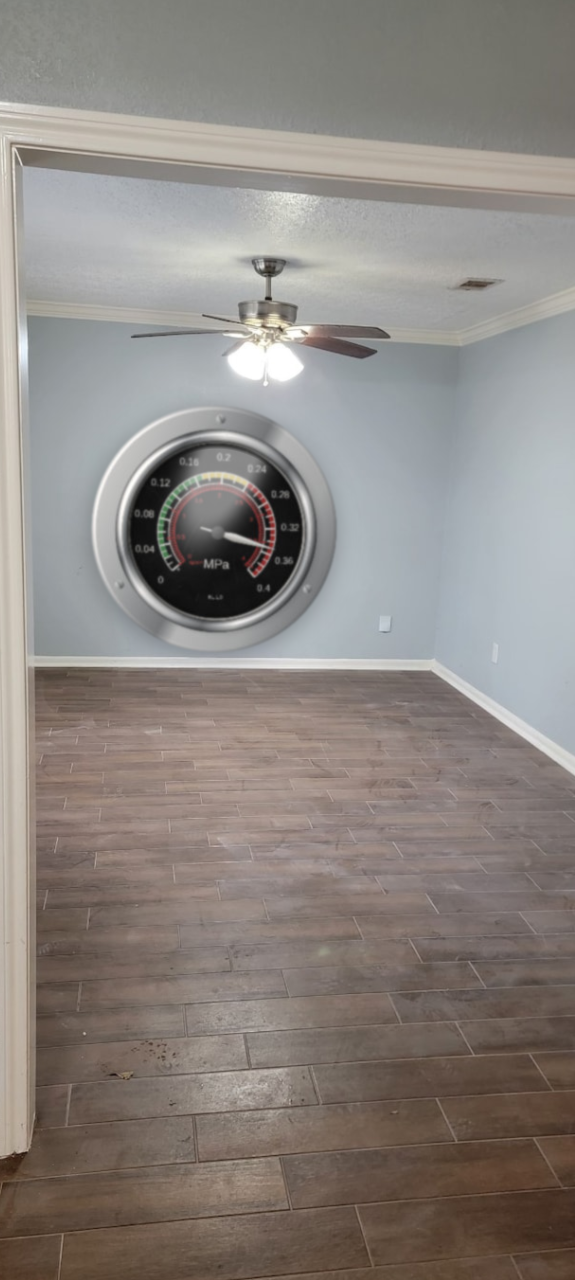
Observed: 0.35 MPa
